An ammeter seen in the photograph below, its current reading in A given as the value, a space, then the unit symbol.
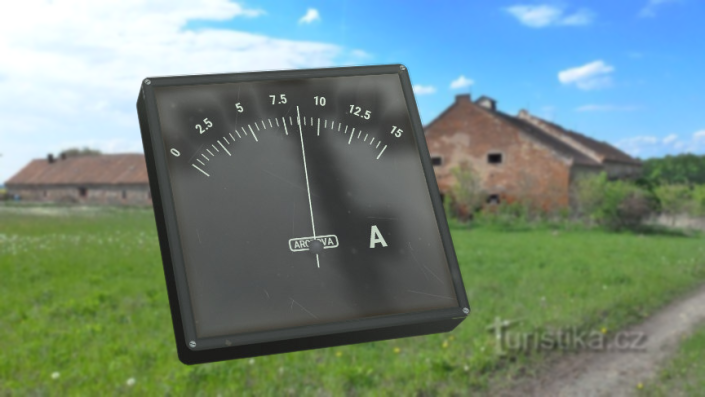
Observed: 8.5 A
